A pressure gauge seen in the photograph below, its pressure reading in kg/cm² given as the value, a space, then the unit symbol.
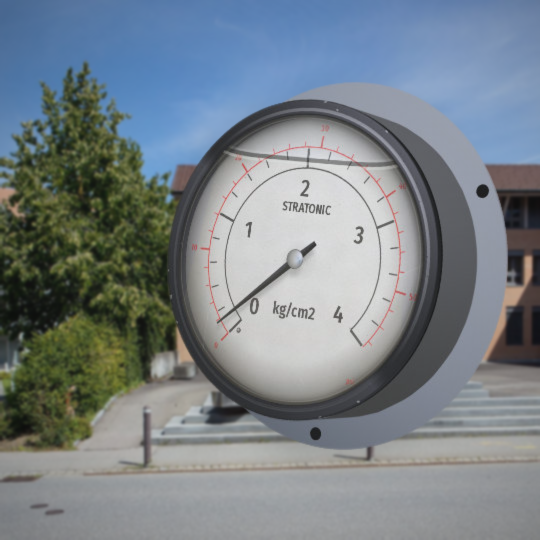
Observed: 0.1 kg/cm²
